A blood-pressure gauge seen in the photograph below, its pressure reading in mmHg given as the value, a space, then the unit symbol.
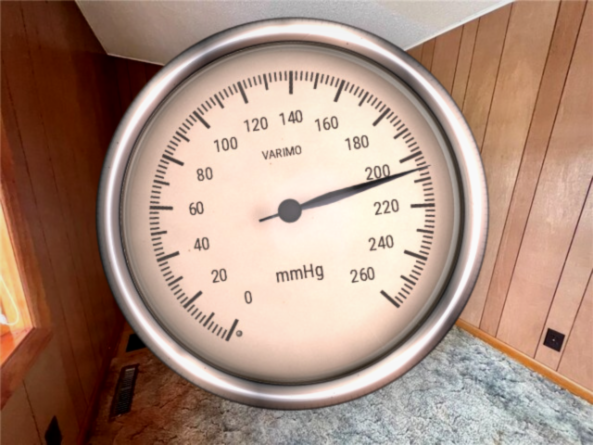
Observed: 206 mmHg
